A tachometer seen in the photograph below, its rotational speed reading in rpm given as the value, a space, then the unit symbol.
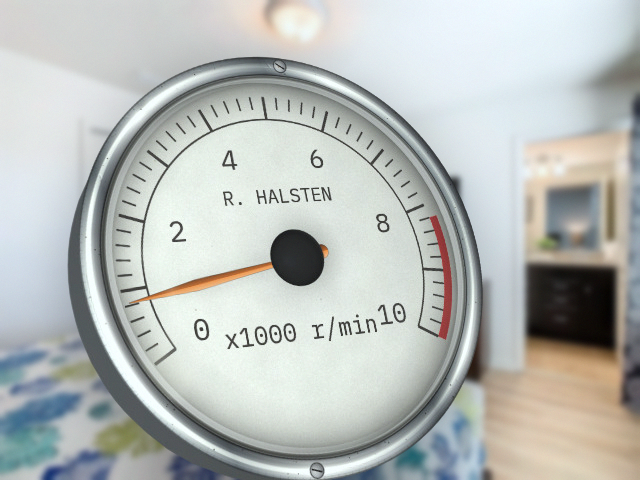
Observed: 800 rpm
